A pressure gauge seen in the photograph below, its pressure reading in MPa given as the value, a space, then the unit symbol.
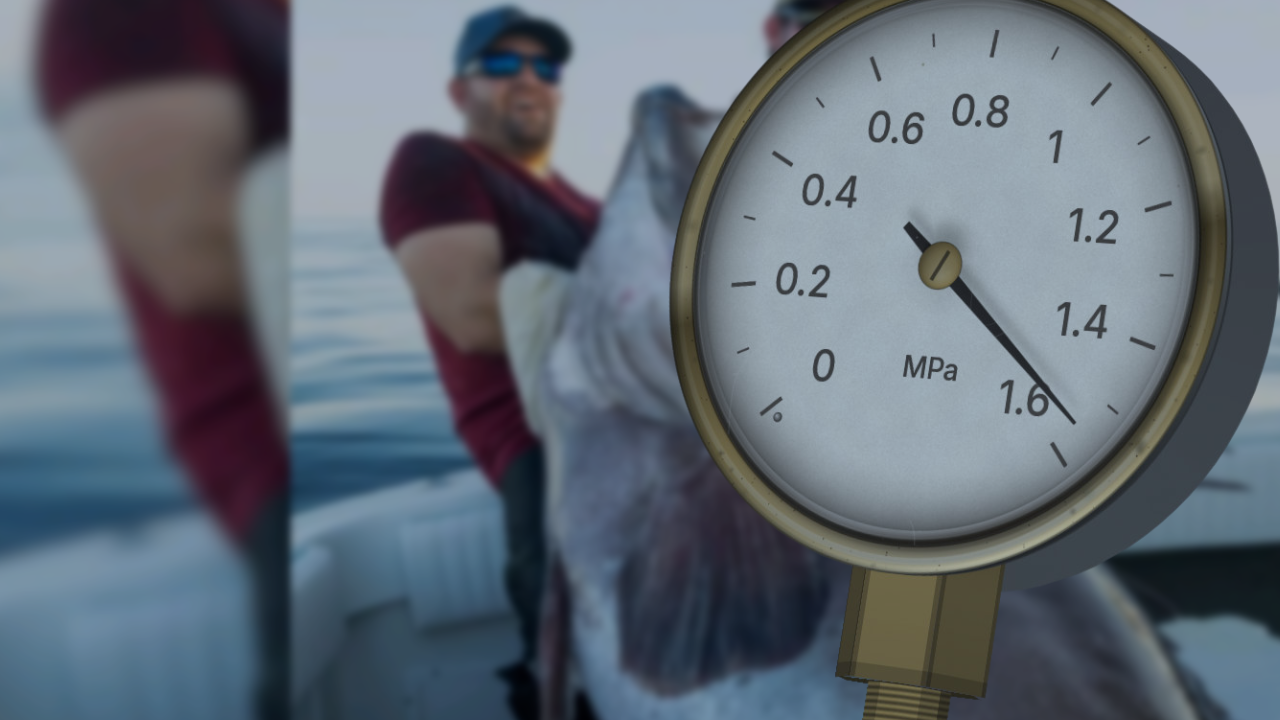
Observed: 1.55 MPa
